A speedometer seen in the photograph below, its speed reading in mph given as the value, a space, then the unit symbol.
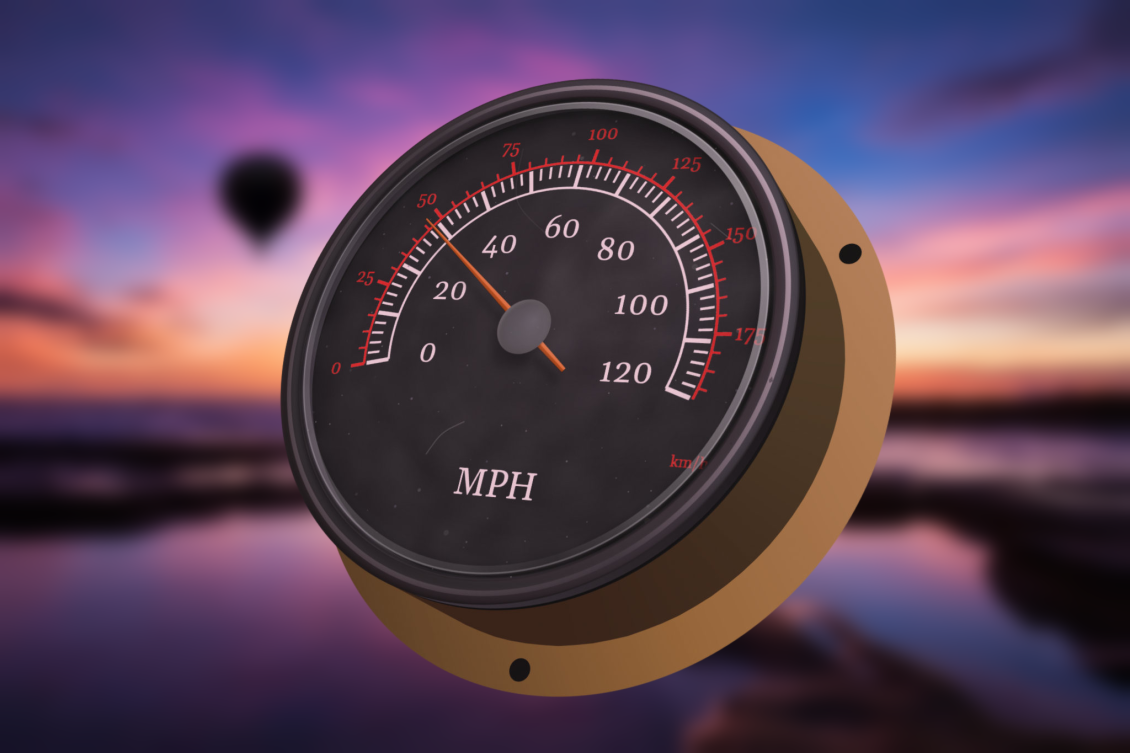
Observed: 29 mph
